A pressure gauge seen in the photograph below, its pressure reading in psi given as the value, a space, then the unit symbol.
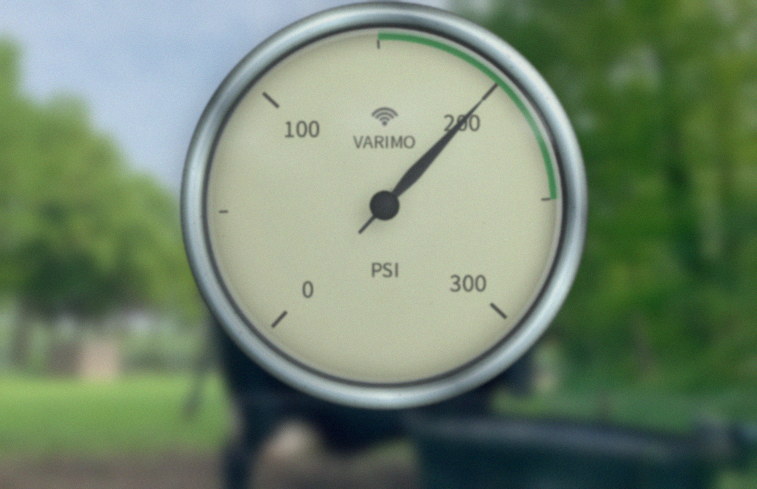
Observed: 200 psi
